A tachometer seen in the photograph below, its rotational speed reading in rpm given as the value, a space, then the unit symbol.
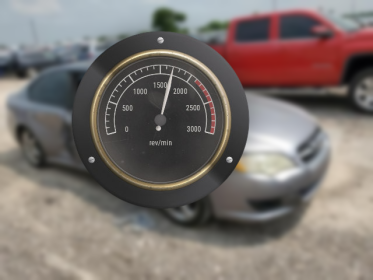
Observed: 1700 rpm
